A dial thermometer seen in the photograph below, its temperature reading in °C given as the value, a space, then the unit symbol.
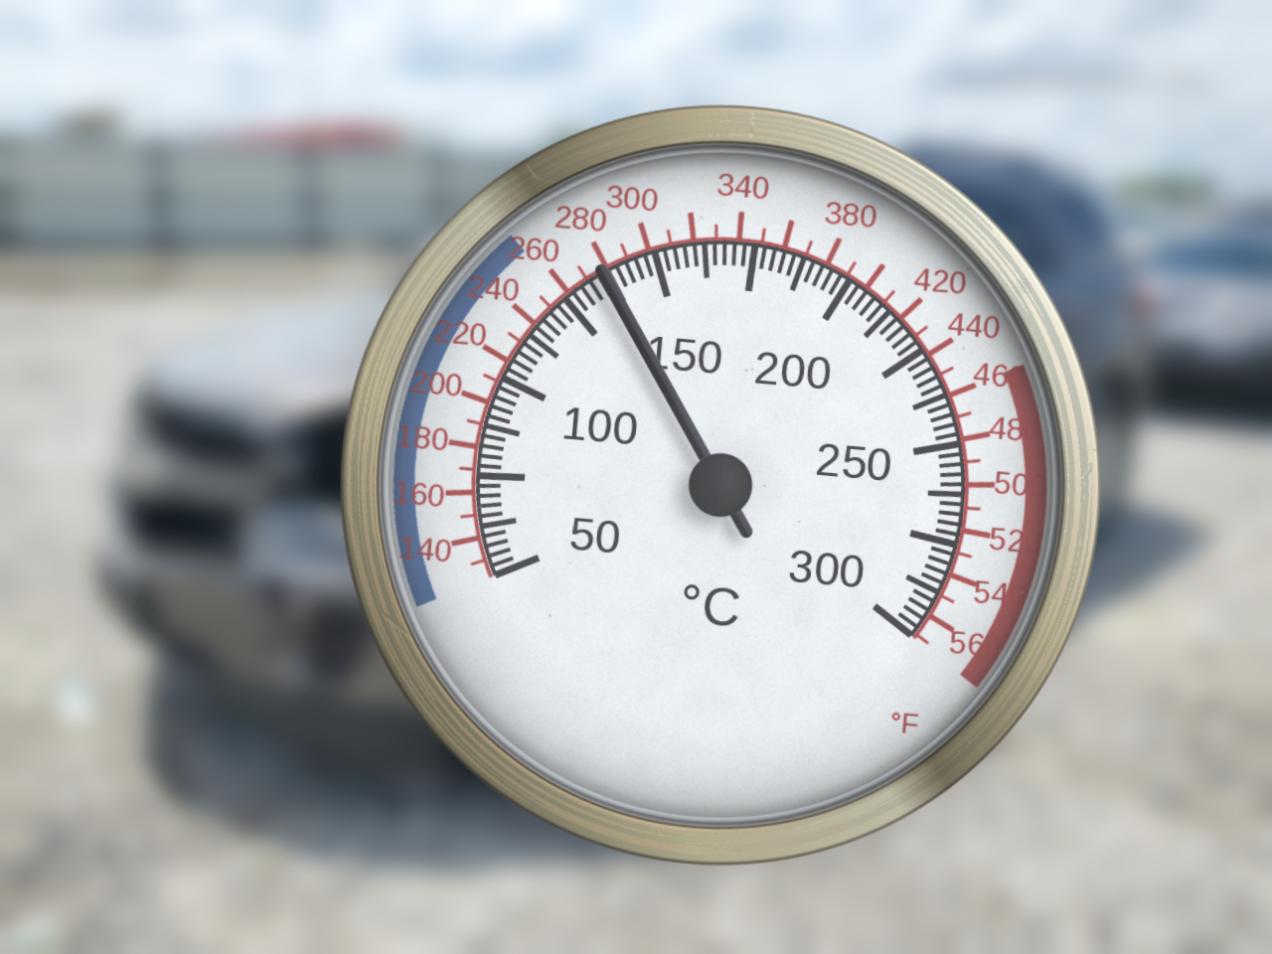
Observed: 136.25 °C
